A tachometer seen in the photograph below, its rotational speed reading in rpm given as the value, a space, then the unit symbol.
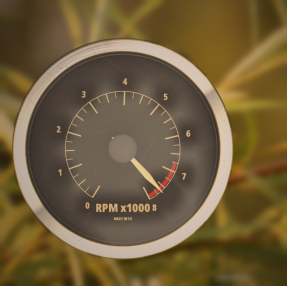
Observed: 7625 rpm
